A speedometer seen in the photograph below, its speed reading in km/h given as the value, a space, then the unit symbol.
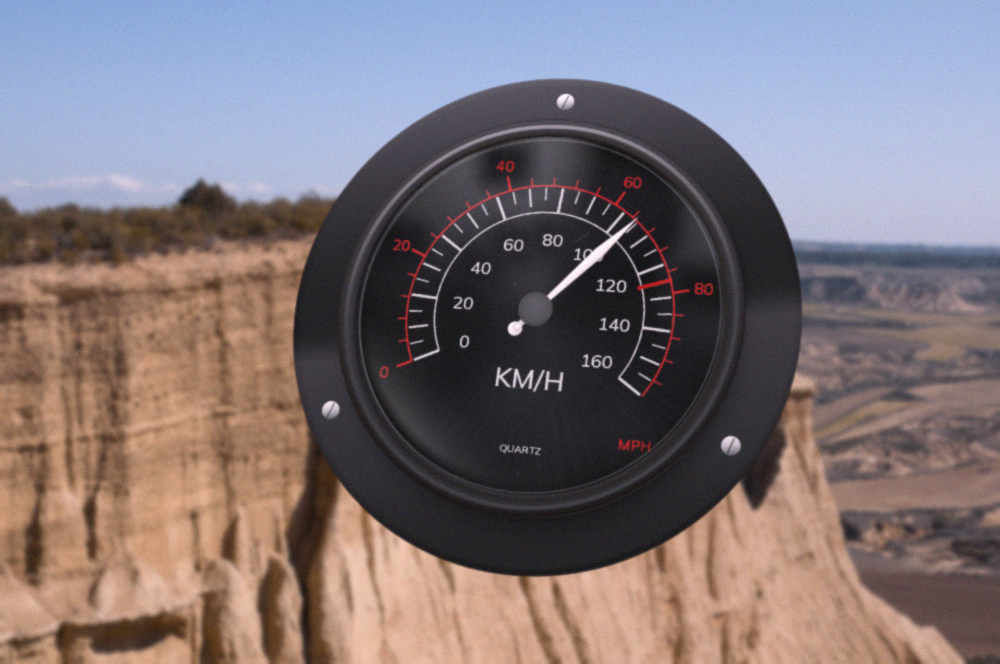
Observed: 105 km/h
